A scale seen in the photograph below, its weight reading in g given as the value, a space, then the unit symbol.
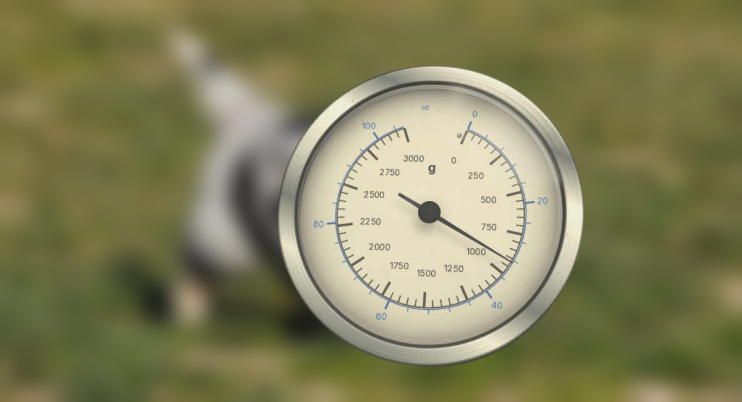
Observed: 925 g
